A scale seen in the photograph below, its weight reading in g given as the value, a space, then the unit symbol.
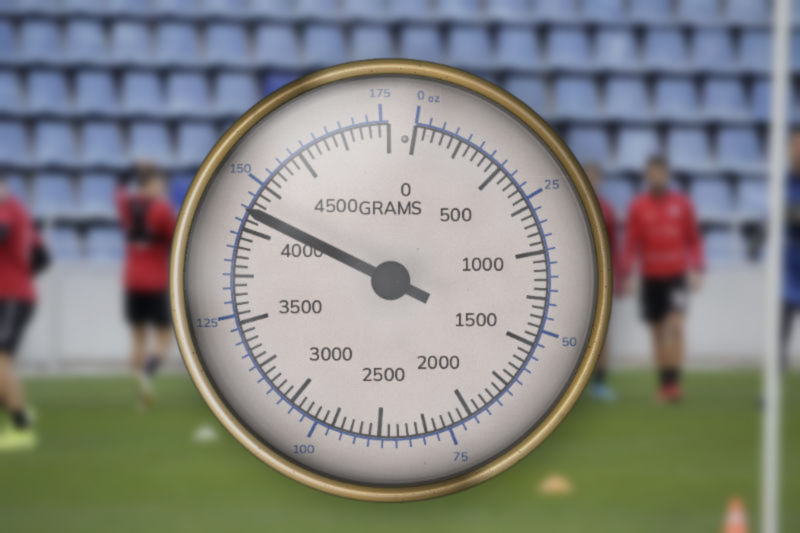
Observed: 4100 g
